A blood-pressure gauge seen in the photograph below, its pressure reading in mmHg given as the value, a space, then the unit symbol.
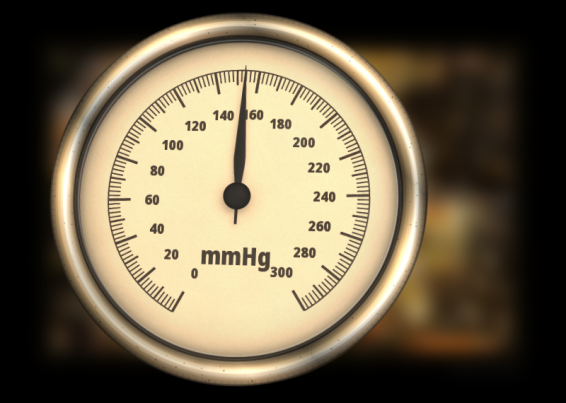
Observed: 154 mmHg
